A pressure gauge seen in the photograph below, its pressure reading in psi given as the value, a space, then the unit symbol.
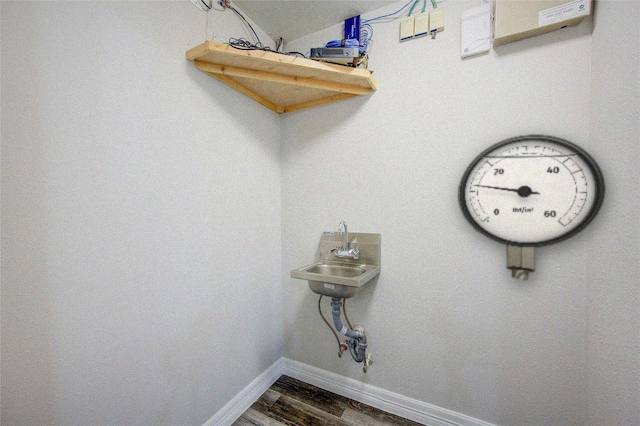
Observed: 12 psi
